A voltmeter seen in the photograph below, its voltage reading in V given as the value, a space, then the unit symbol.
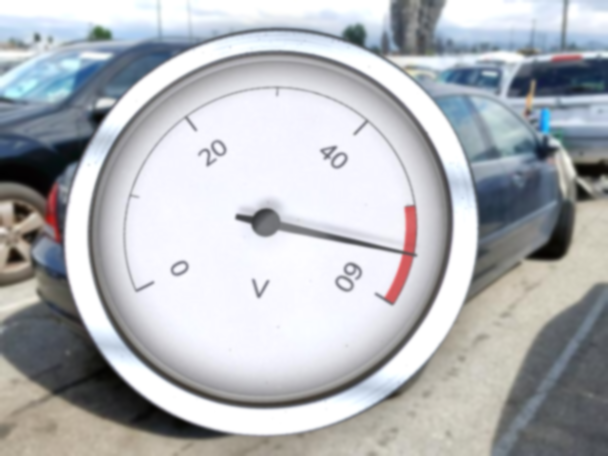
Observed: 55 V
